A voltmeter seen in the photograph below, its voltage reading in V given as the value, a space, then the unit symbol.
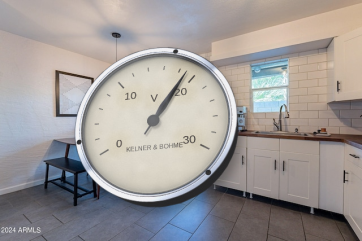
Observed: 19 V
